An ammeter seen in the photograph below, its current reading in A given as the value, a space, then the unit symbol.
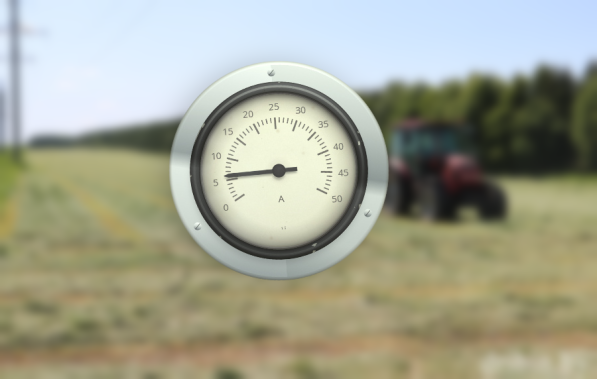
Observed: 6 A
